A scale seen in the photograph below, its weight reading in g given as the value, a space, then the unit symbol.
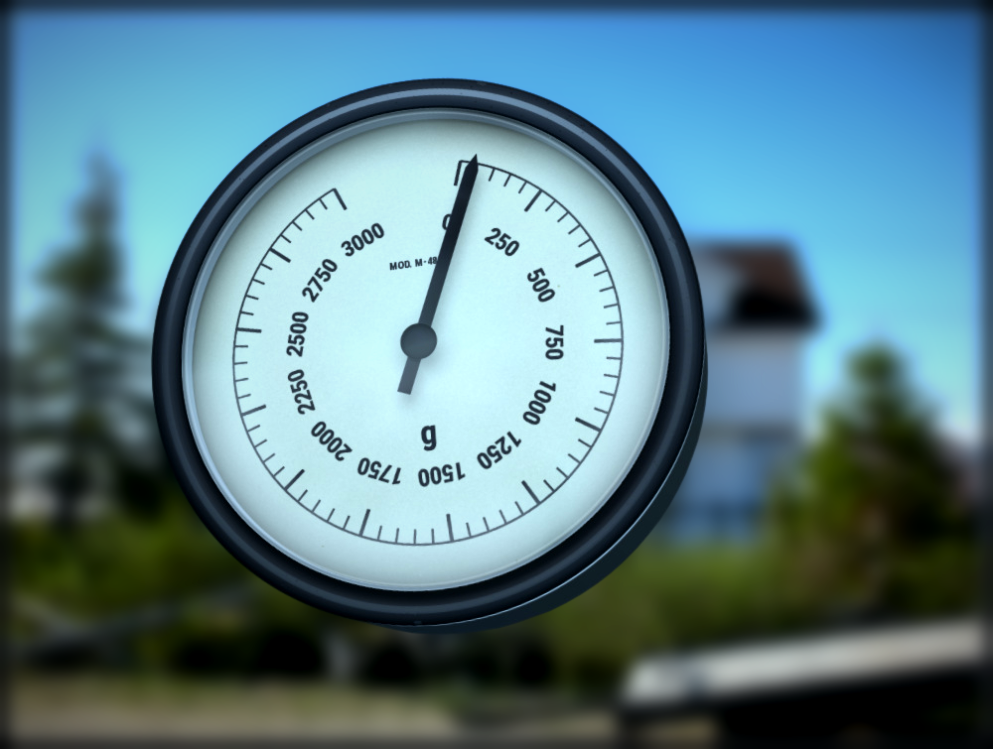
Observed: 50 g
